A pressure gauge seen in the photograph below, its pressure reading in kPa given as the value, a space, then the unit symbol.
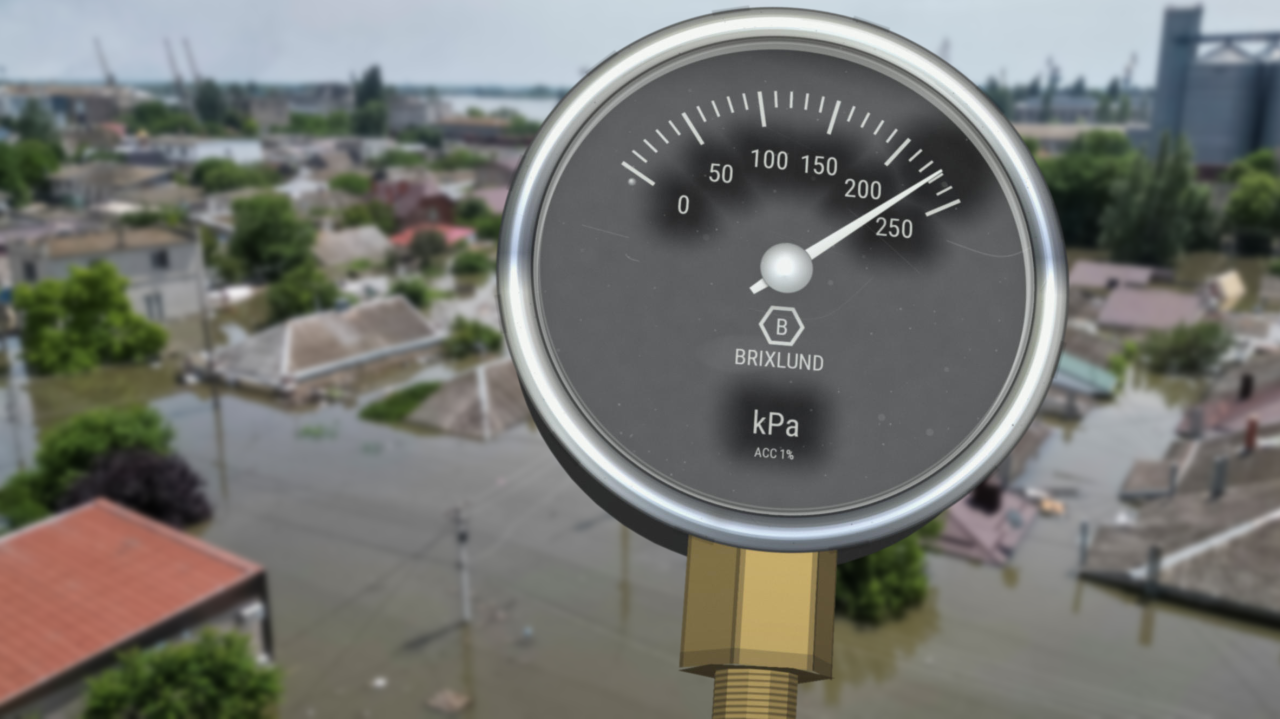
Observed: 230 kPa
